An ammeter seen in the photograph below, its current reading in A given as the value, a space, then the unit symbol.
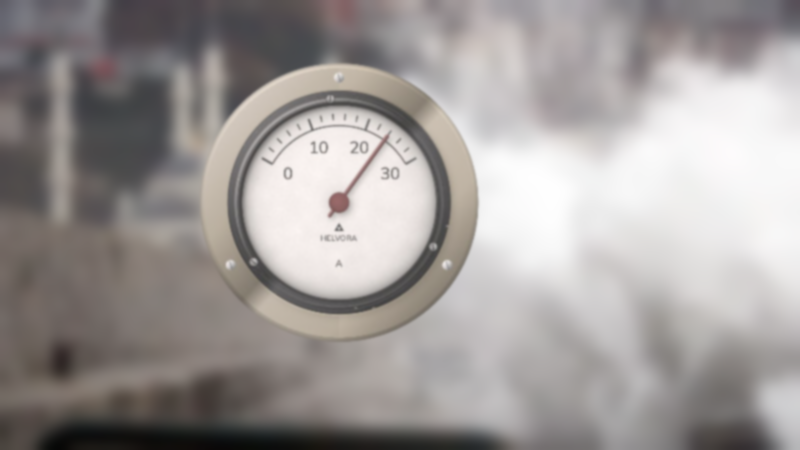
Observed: 24 A
